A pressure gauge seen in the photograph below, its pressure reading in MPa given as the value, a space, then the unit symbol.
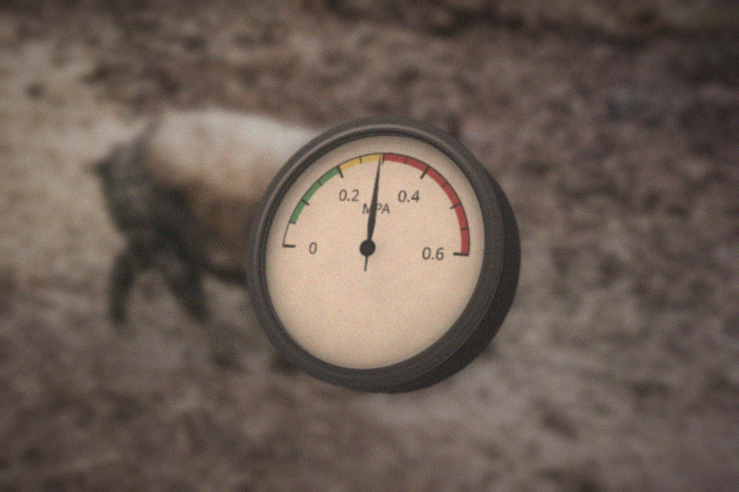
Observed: 0.3 MPa
